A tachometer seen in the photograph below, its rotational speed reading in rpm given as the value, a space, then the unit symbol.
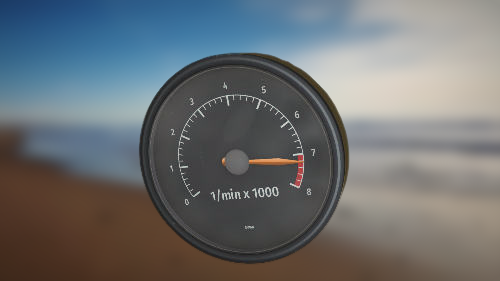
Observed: 7200 rpm
